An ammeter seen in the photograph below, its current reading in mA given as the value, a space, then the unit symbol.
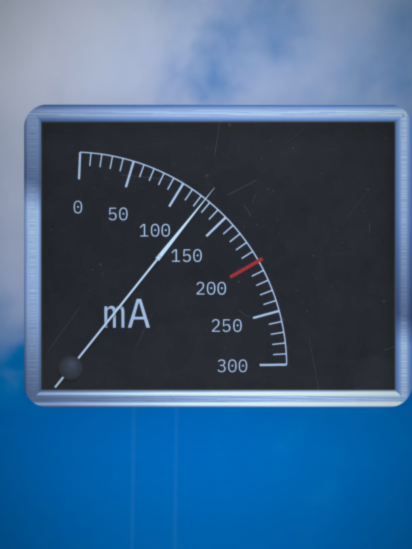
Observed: 125 mA
